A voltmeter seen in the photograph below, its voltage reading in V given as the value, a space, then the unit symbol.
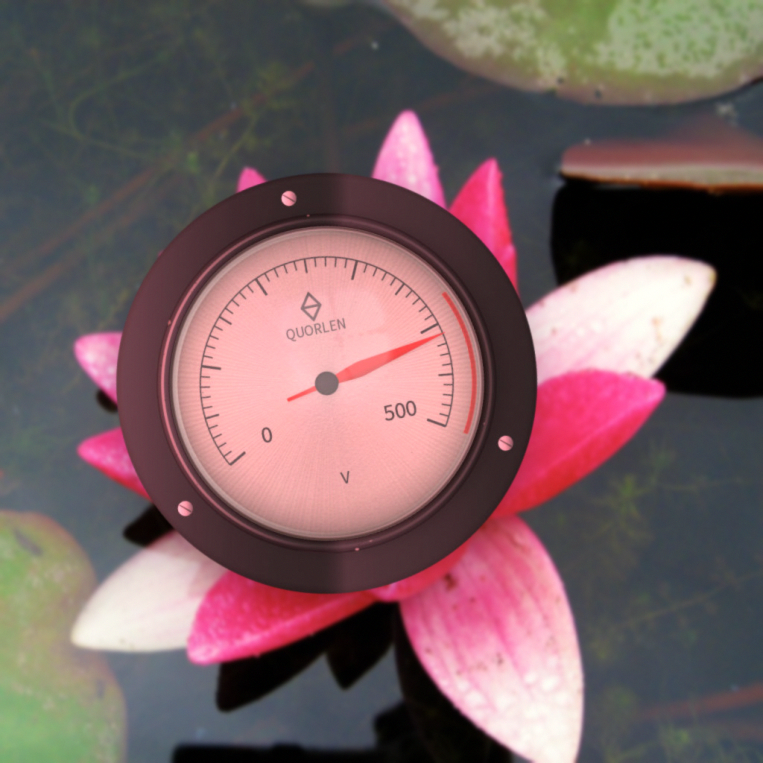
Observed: 410 V
